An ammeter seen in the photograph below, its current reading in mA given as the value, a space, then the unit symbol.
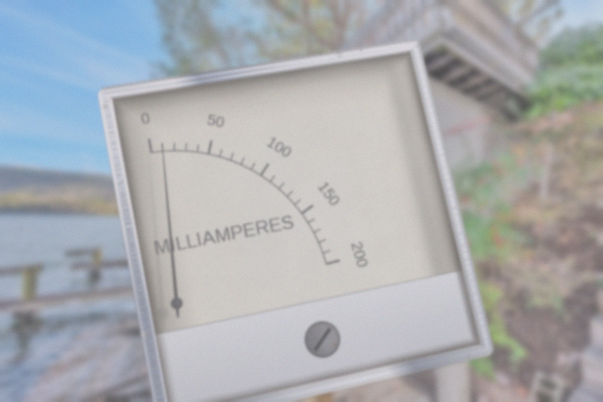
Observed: 10 mA
